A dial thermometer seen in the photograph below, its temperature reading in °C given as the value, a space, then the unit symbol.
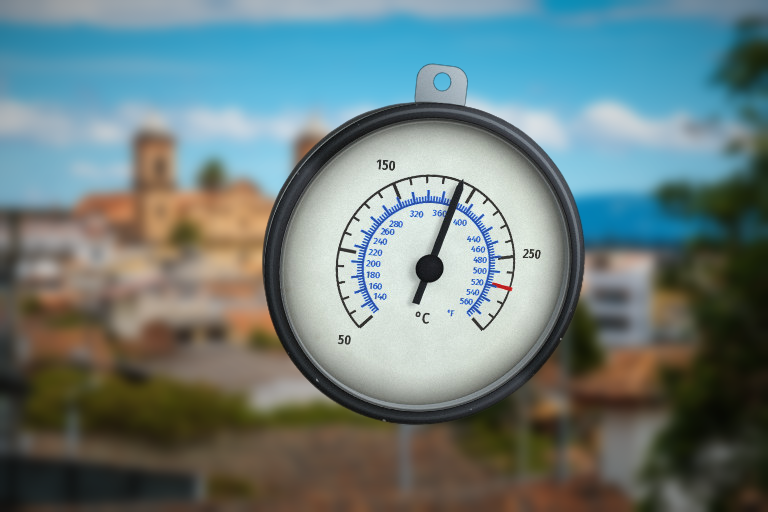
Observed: 190 °C
